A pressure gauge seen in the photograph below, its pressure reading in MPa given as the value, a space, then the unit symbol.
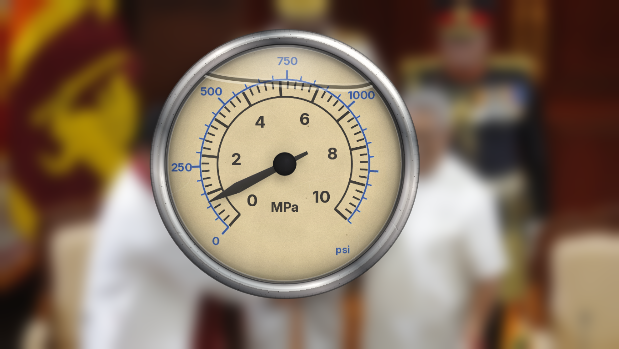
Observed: 0.8 MPa
